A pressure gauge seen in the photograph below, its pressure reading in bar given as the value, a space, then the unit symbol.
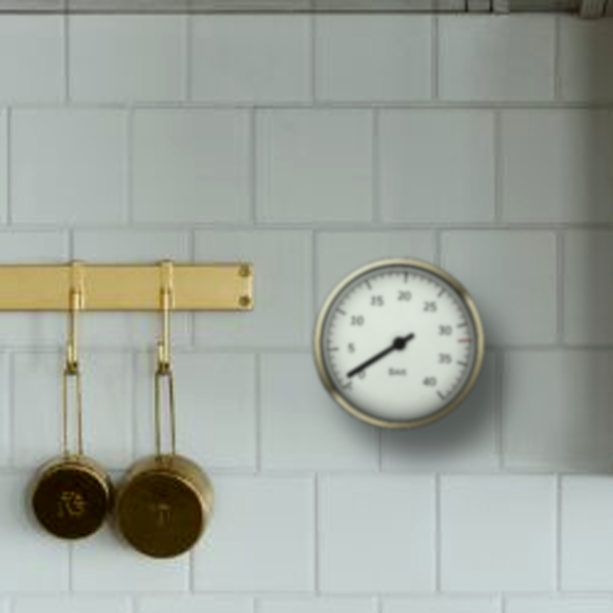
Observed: 1 bar
